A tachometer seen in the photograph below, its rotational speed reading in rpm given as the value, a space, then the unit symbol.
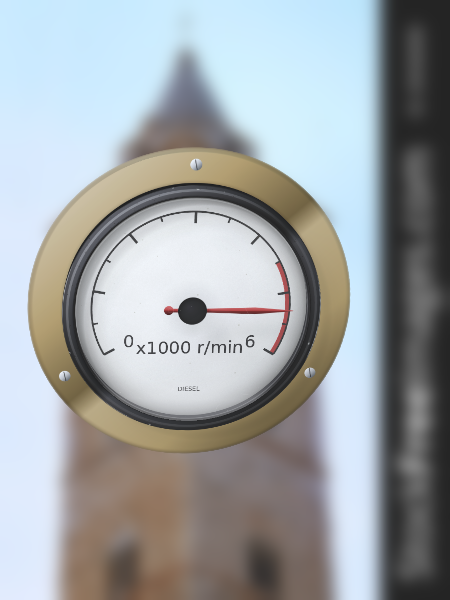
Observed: 5250 rpm
